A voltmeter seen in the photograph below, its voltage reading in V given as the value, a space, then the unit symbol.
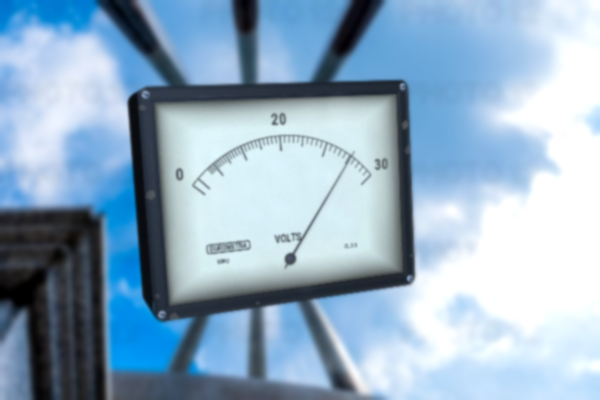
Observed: 27.5 V
